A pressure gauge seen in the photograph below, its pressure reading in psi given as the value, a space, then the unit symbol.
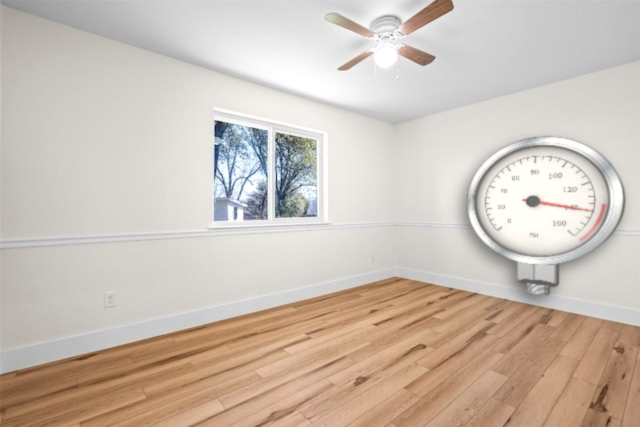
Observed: 140 psi
